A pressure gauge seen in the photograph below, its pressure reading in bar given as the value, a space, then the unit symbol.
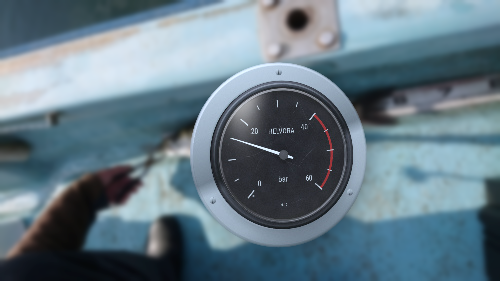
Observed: 15 bar
